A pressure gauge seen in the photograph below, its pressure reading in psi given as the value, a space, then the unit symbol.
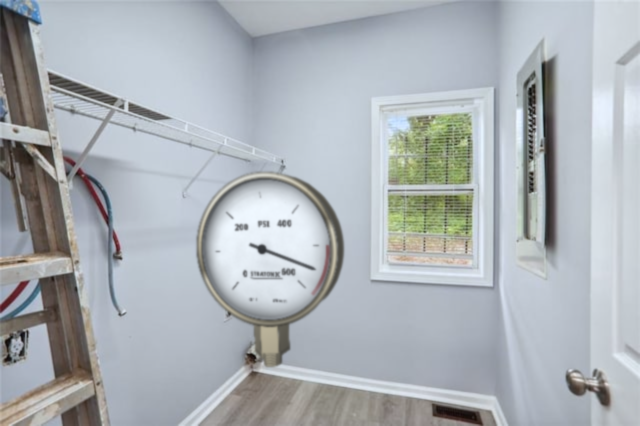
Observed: 550 psi
